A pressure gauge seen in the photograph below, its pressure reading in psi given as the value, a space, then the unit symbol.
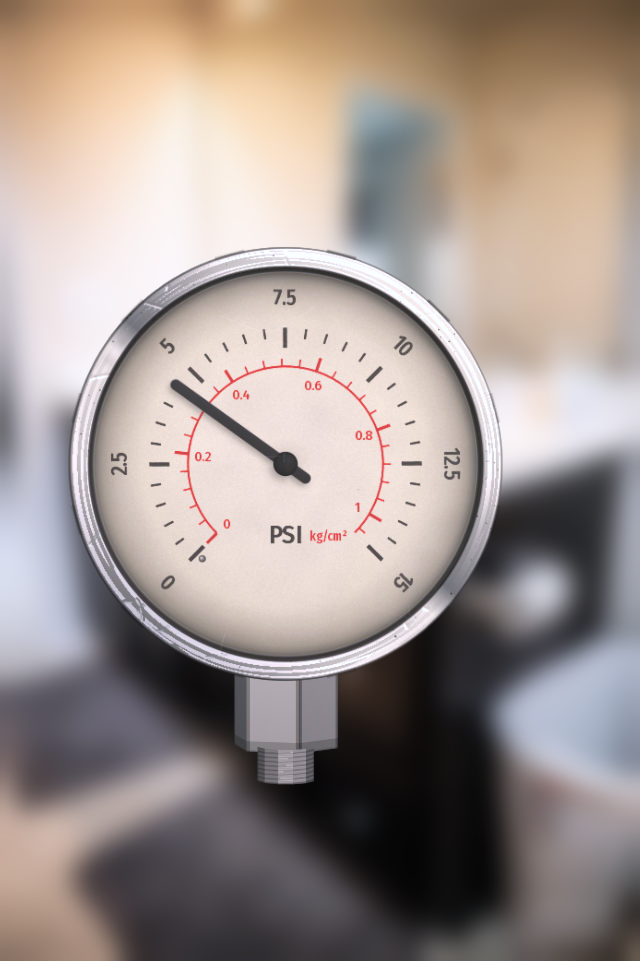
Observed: 4.5 psi
